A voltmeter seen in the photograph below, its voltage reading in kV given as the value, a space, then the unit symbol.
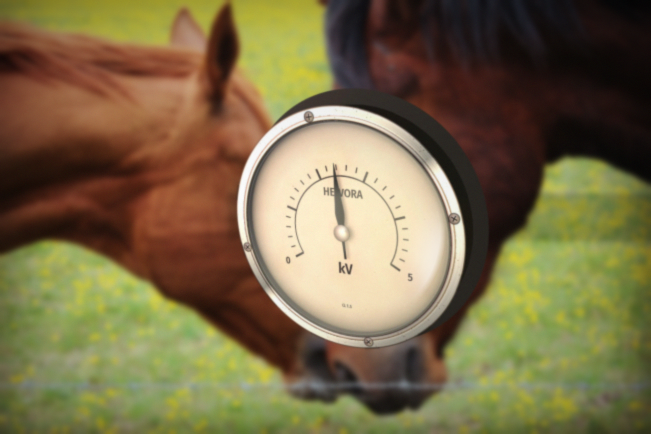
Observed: 2.4 kV
